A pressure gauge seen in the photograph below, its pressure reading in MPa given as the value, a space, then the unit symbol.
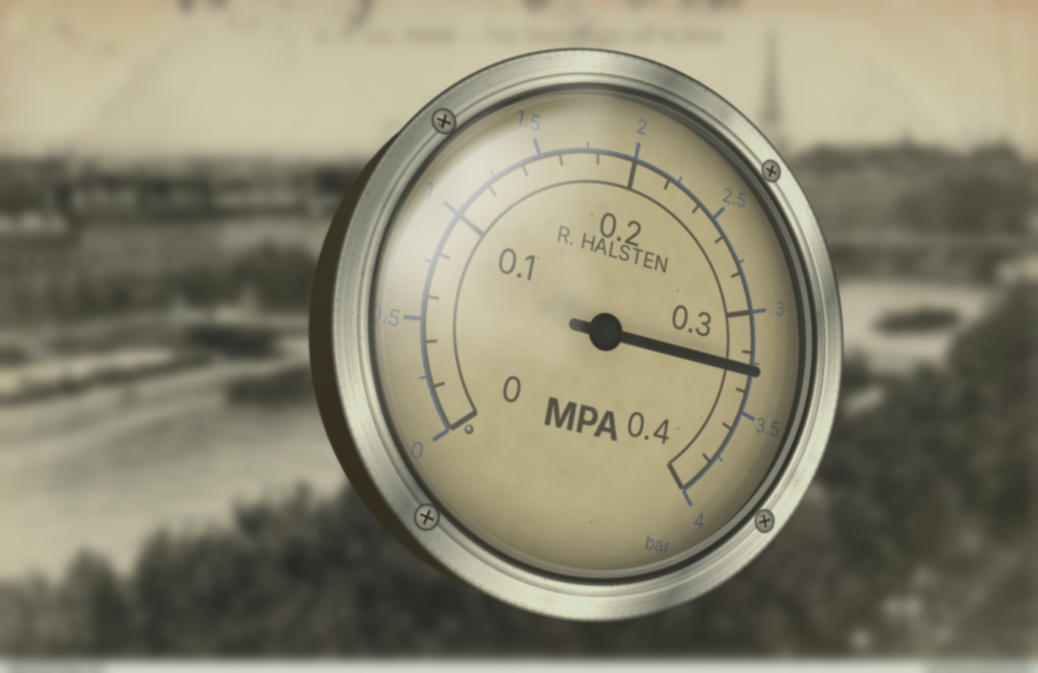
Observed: 0.33 MPa
